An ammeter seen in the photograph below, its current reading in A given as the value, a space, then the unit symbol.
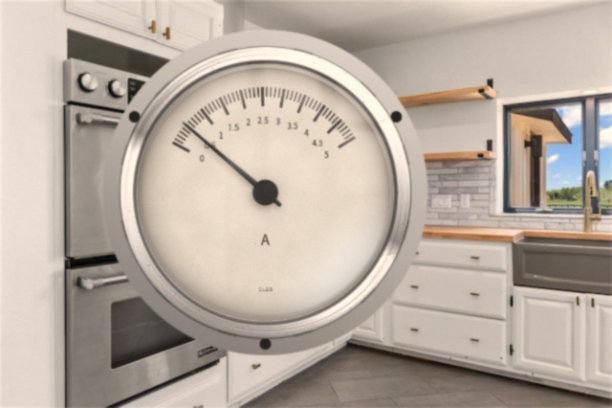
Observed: 0.5 A
